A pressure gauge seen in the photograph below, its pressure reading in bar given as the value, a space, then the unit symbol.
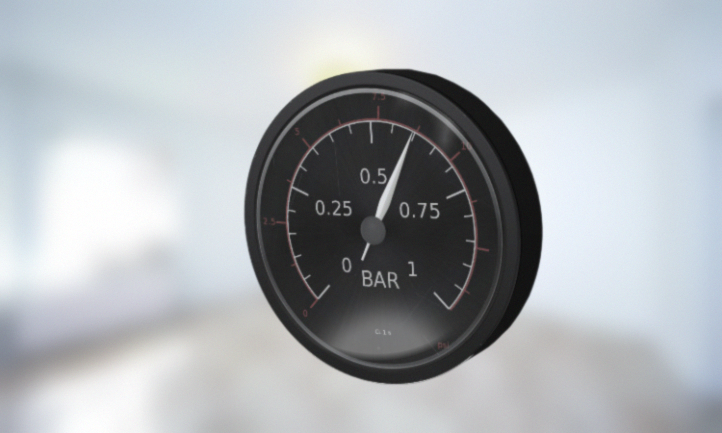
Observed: 0.6 bar
